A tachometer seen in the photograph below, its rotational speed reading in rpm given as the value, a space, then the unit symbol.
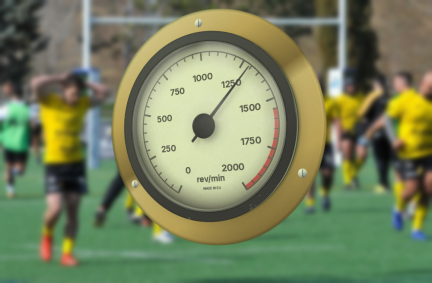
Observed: 1300 rpm
